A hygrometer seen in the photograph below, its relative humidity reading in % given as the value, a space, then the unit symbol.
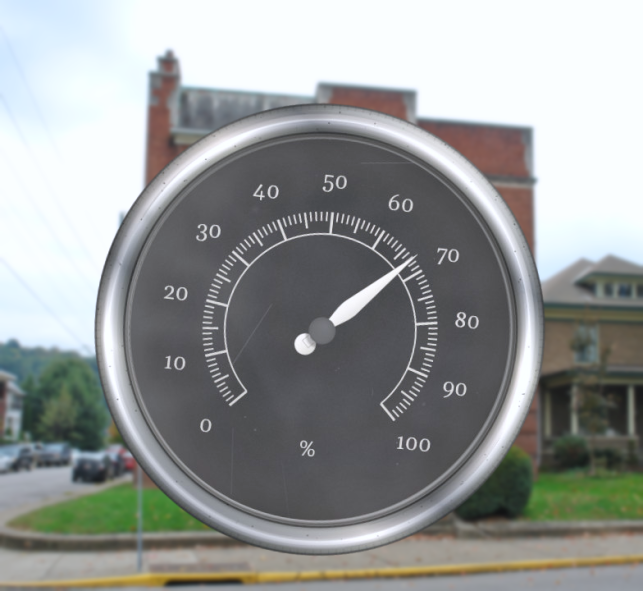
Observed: 67 %
